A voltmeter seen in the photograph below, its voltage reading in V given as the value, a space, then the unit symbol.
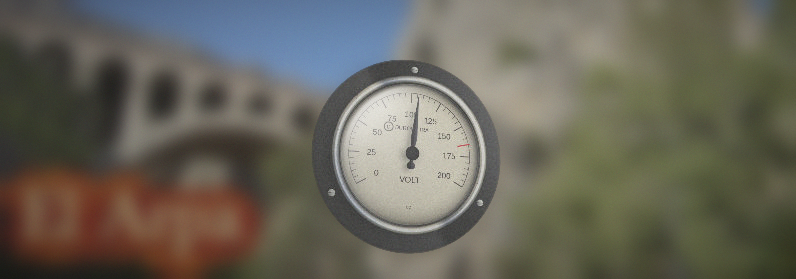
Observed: 105 V
